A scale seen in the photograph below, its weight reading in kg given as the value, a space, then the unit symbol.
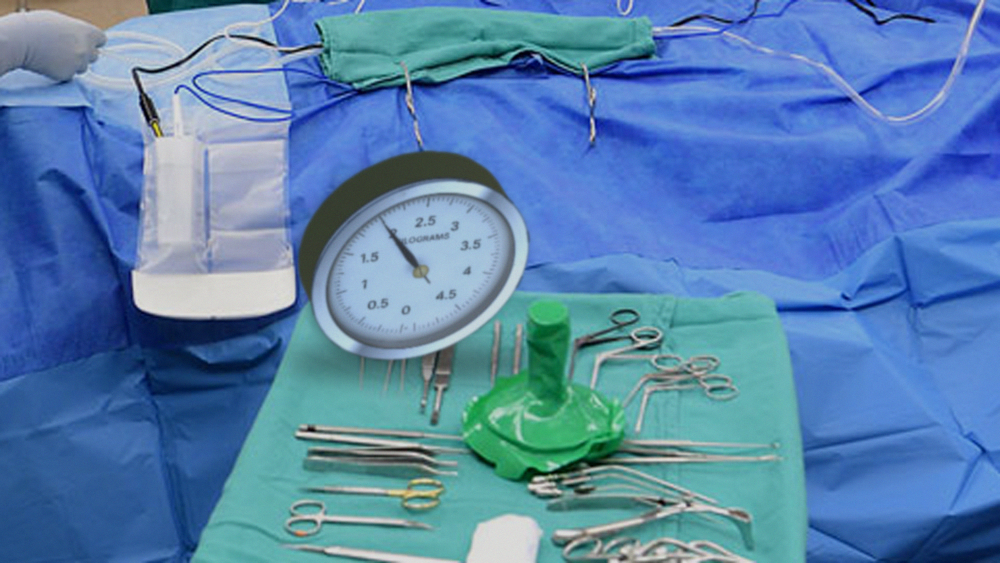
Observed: 2 kg
